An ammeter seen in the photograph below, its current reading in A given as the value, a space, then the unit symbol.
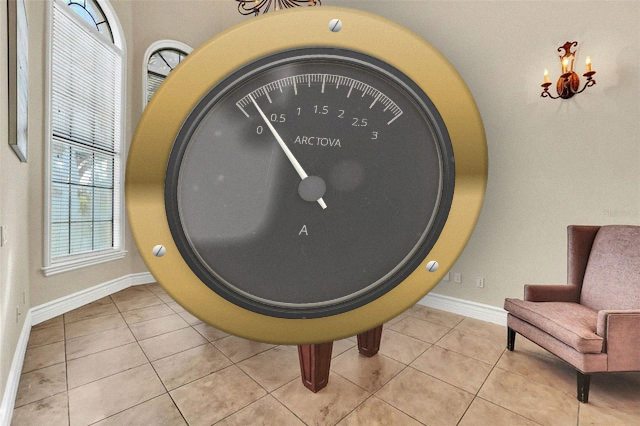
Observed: 0.25 A
